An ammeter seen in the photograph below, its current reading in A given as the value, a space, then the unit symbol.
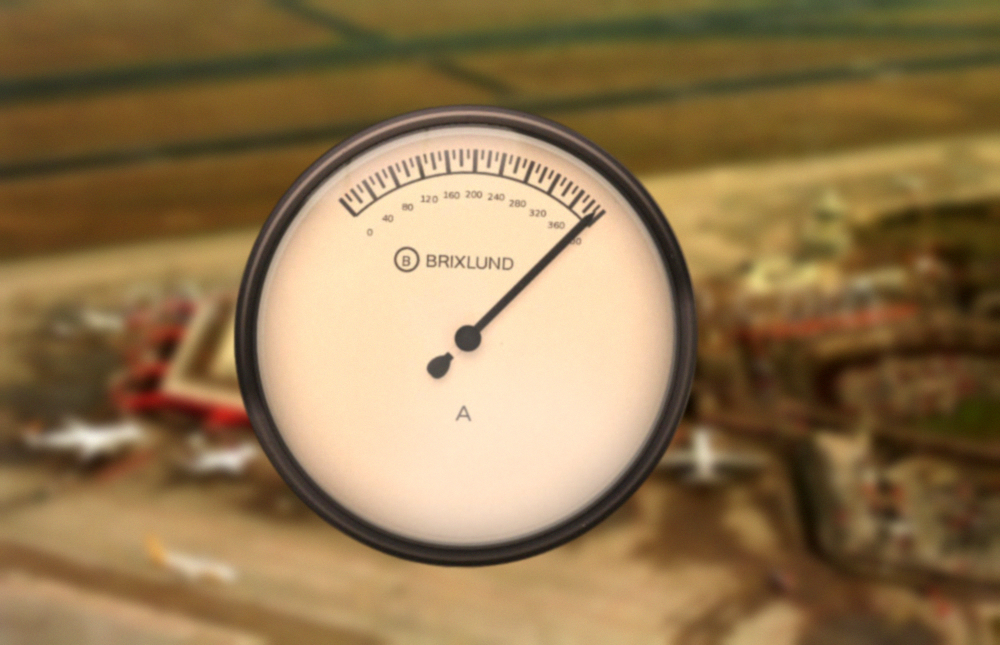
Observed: 390 A
